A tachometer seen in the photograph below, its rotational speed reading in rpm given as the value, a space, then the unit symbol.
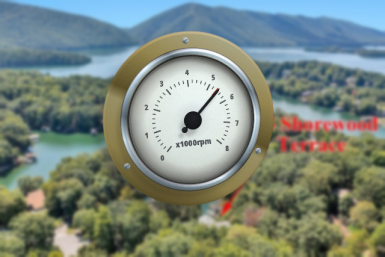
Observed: 5400 rpm
